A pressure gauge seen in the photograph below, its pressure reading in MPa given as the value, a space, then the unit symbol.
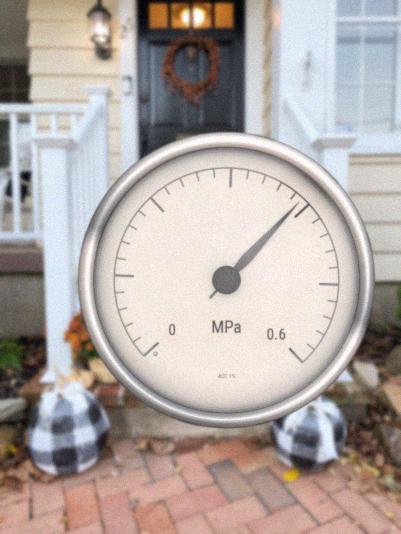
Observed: 0.39 MPa
